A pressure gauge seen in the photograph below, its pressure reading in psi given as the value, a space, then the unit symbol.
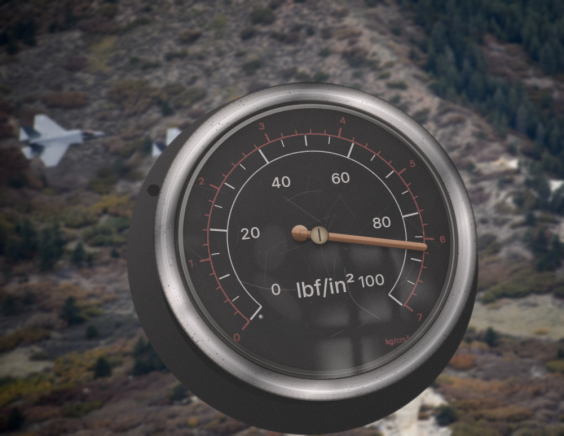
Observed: 87.5 psi
